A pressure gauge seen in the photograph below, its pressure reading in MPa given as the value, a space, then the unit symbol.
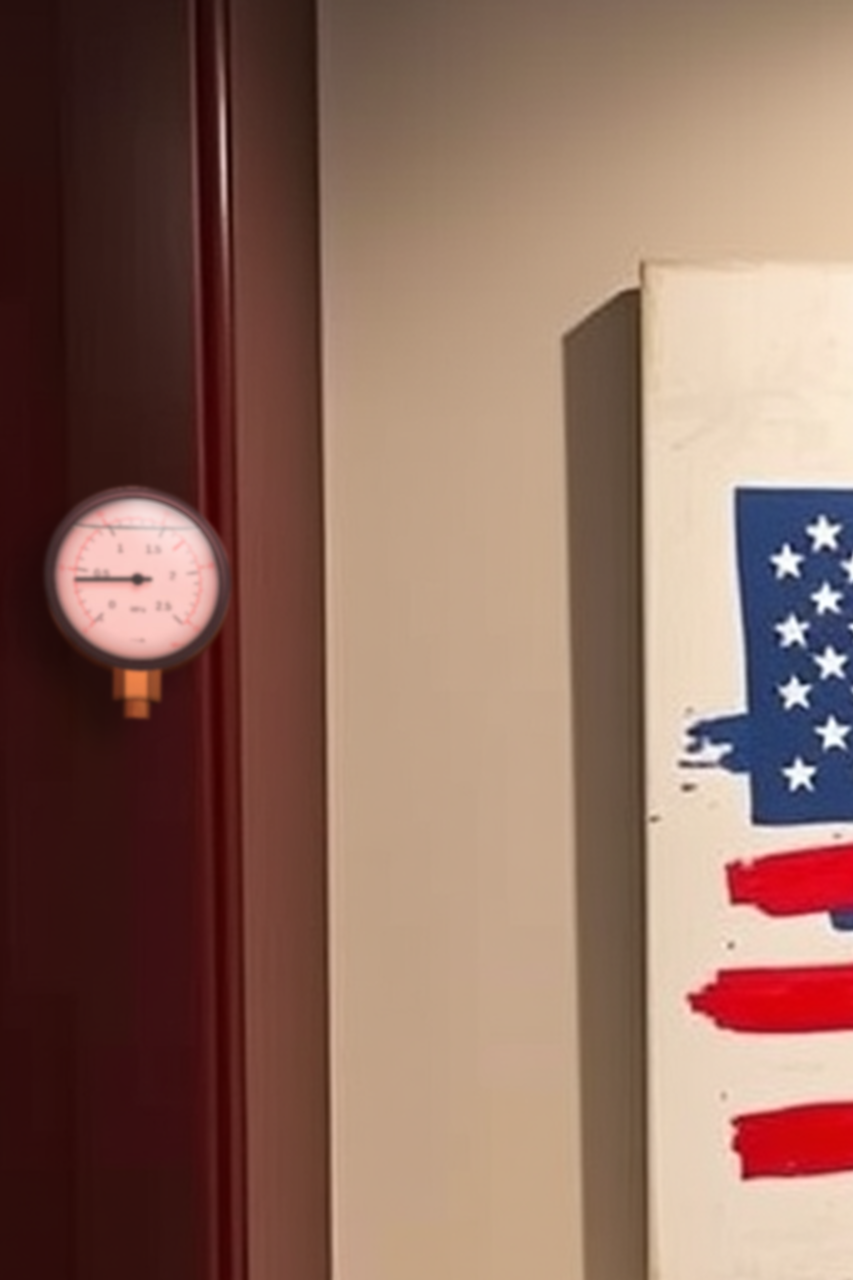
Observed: 0.4 MPa
